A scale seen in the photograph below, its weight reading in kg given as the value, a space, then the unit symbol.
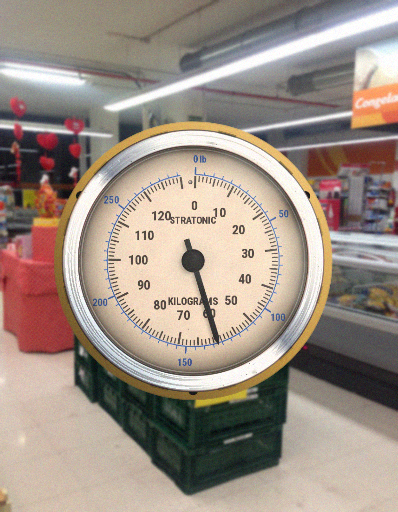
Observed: 60 kg
